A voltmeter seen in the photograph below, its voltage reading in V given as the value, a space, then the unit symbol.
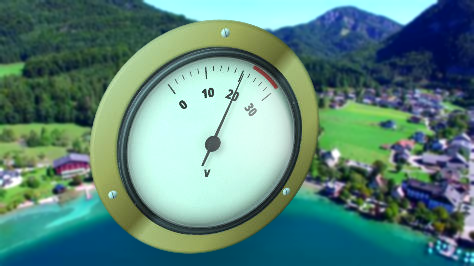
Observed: 20 V
